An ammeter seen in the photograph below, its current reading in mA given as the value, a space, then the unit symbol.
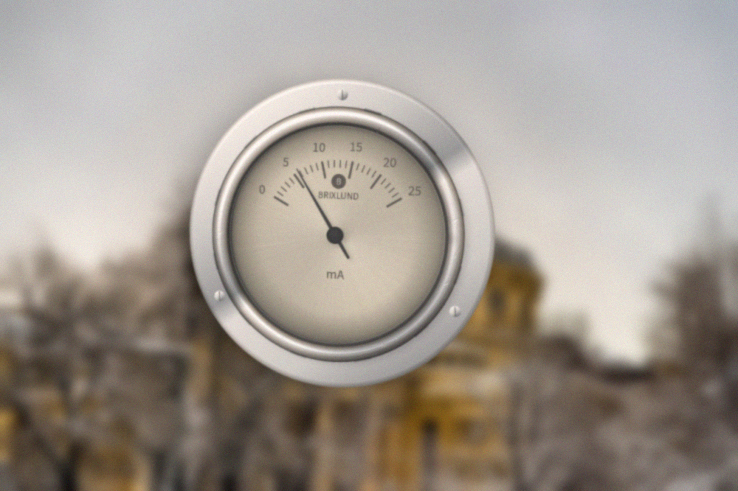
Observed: 6 mA
